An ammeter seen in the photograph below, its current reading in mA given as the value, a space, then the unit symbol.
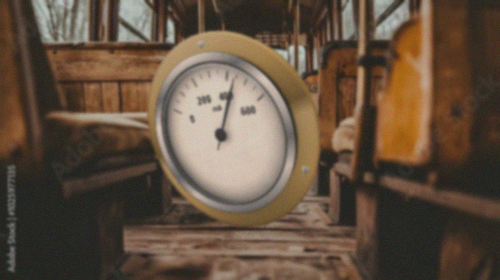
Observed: 450 mA
